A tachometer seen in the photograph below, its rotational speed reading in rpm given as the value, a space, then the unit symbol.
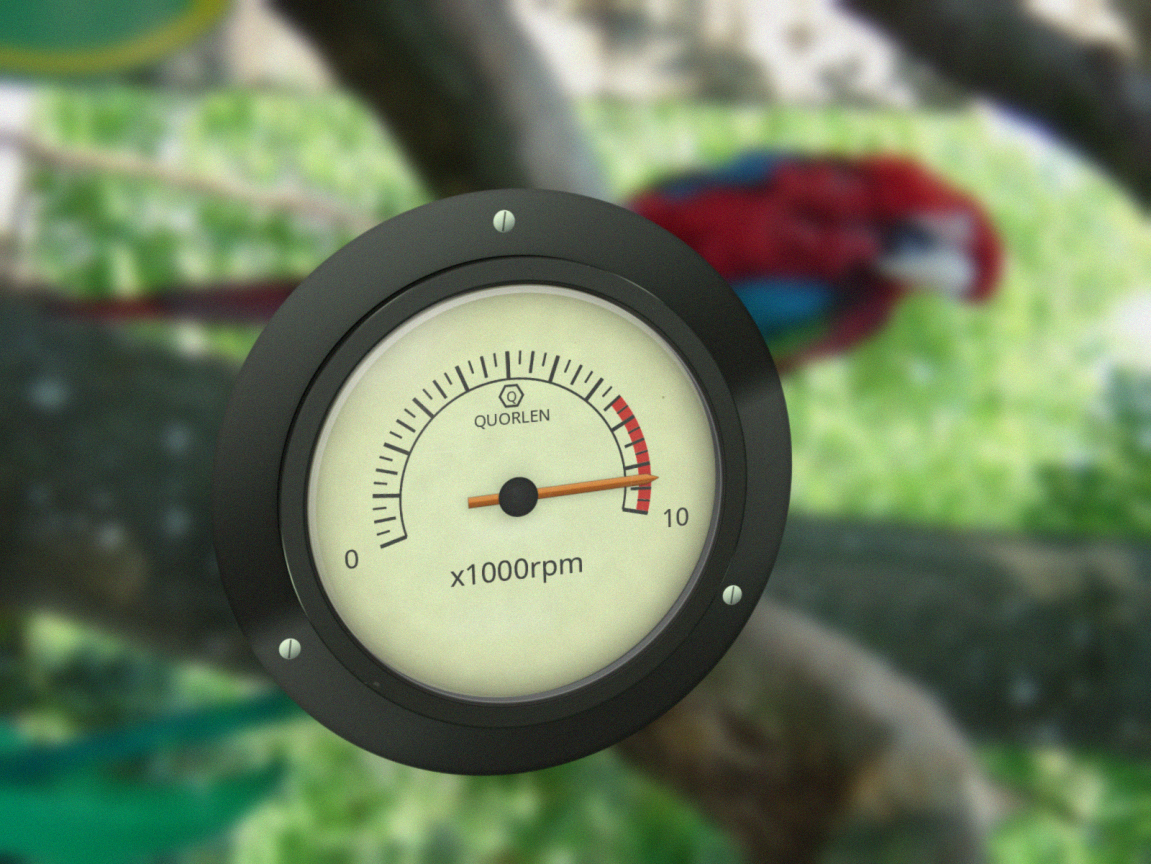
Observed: 9250 rpm
